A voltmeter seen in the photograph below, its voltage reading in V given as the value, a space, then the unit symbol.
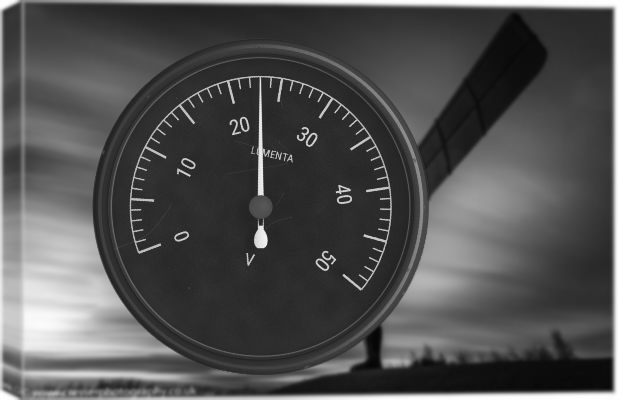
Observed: 23 V
